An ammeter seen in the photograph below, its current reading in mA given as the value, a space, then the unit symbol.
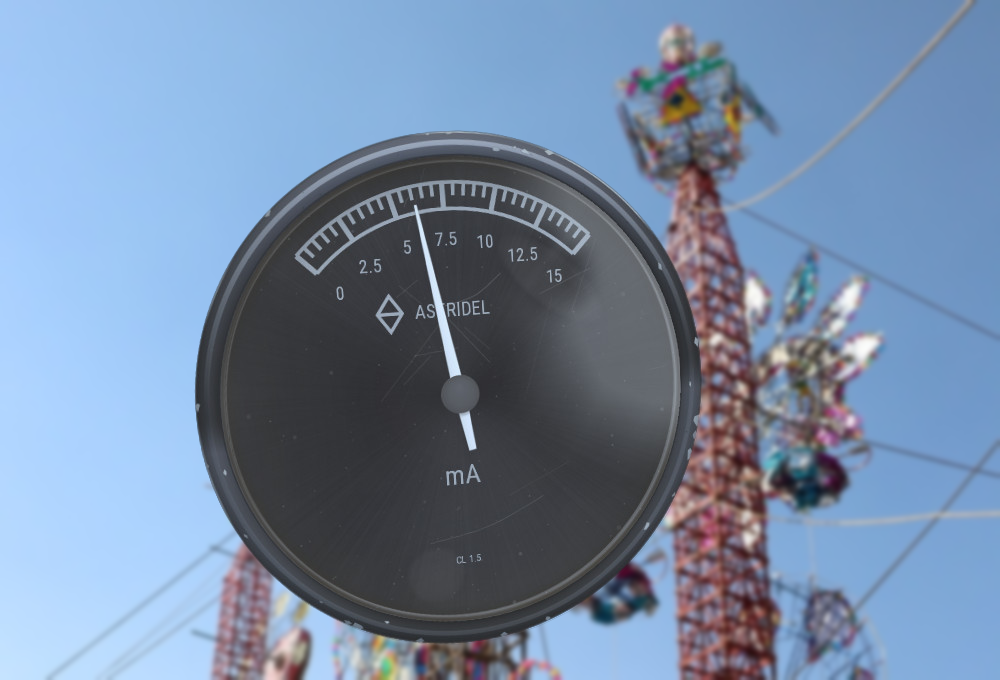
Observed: 6 mA
